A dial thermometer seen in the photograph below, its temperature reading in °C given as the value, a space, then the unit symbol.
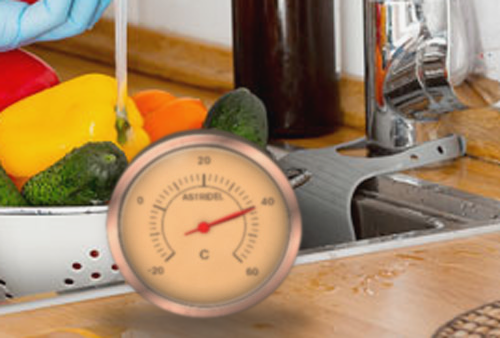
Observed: 40 °C
